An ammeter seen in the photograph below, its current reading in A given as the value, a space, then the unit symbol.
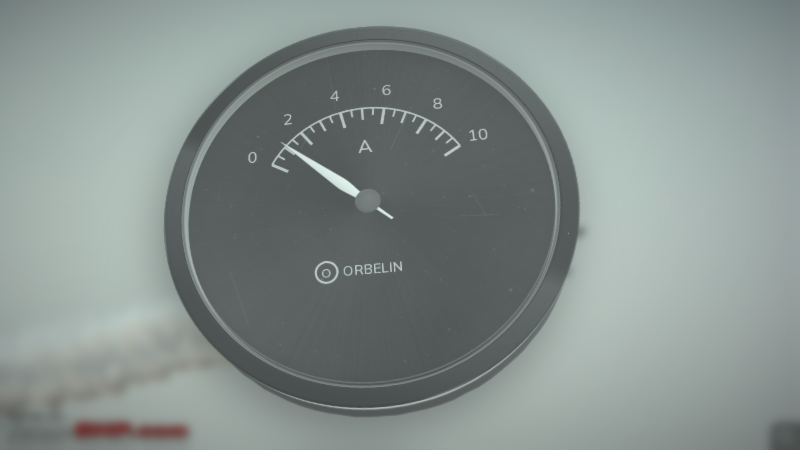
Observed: 1 A
